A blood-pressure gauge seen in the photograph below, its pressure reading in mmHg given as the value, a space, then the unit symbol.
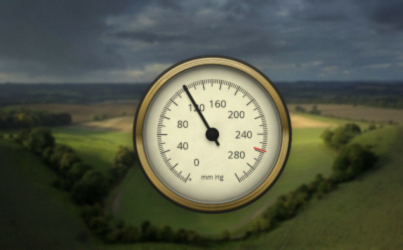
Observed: 120 mmHg
